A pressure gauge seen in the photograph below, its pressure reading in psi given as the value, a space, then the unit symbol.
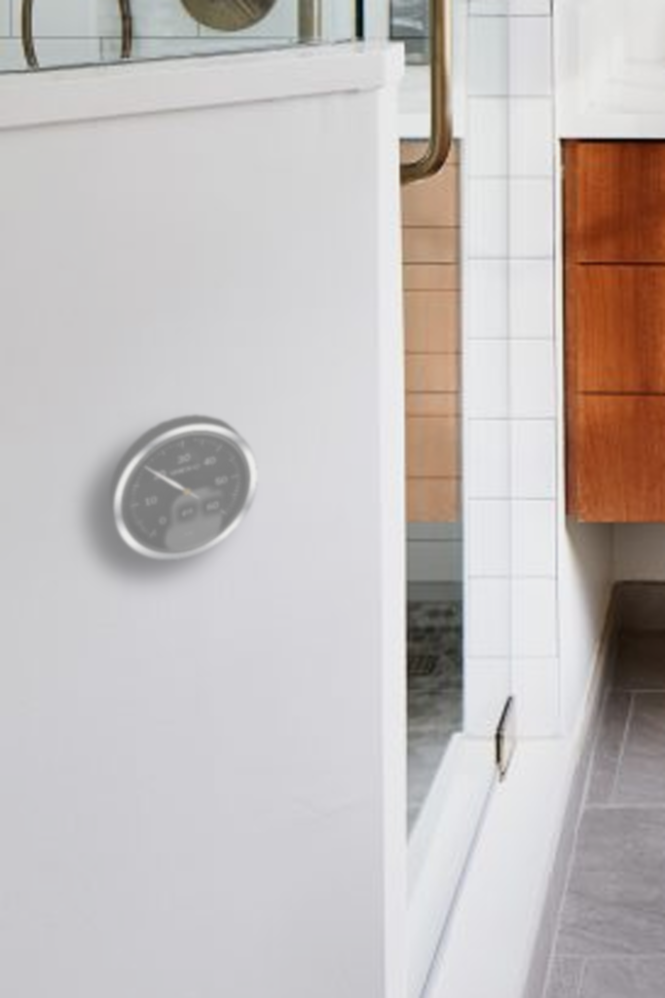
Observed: 20 psi
